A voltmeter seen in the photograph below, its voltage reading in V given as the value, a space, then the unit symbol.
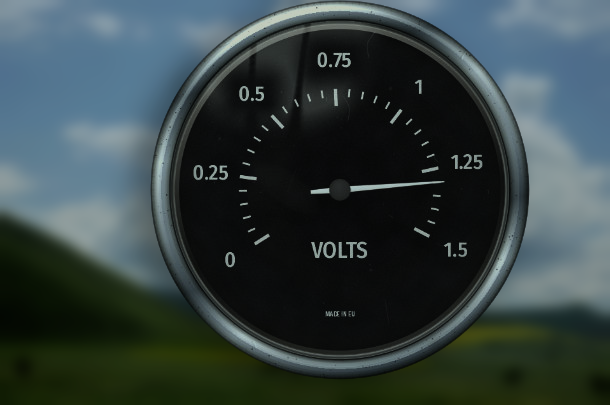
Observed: 1.3 V
